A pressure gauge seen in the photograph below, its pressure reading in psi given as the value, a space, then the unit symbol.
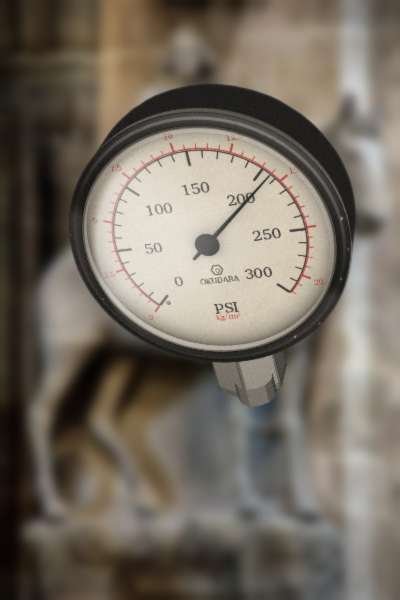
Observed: 205 psi
